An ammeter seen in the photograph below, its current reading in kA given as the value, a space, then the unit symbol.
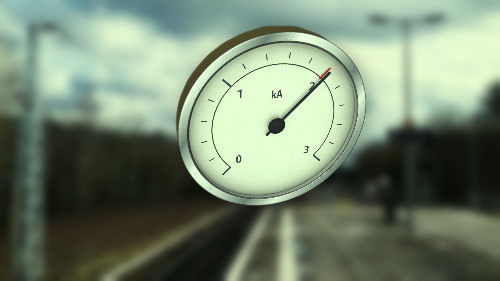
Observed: 2 kA
